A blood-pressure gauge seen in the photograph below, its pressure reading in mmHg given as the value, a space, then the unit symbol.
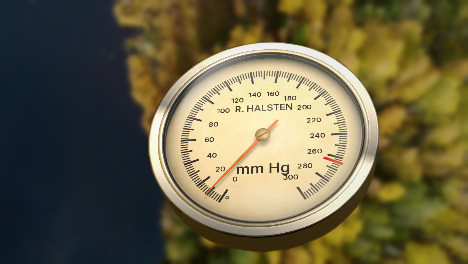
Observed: 10 mmHg
